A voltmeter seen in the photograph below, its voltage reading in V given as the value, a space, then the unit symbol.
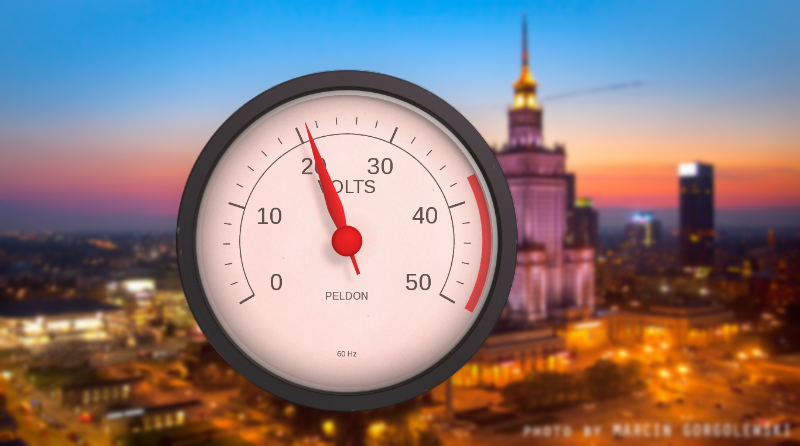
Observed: 21 V
